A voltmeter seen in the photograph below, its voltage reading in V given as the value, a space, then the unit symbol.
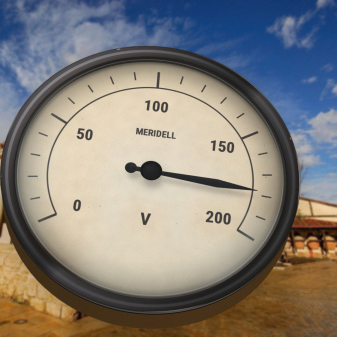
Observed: 180 V
